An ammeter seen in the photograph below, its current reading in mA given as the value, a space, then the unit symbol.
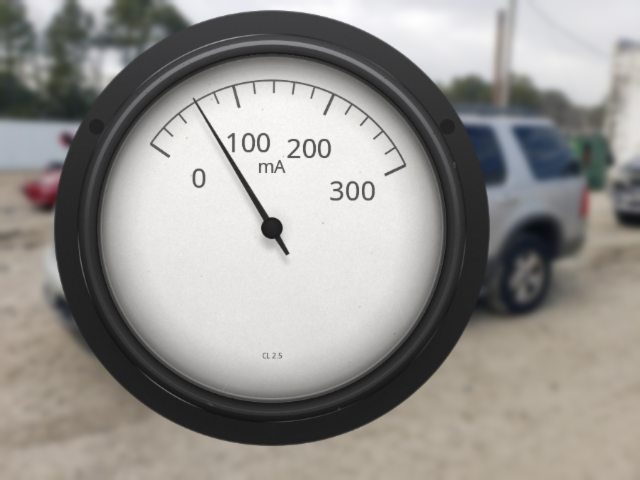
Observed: 60 mA
